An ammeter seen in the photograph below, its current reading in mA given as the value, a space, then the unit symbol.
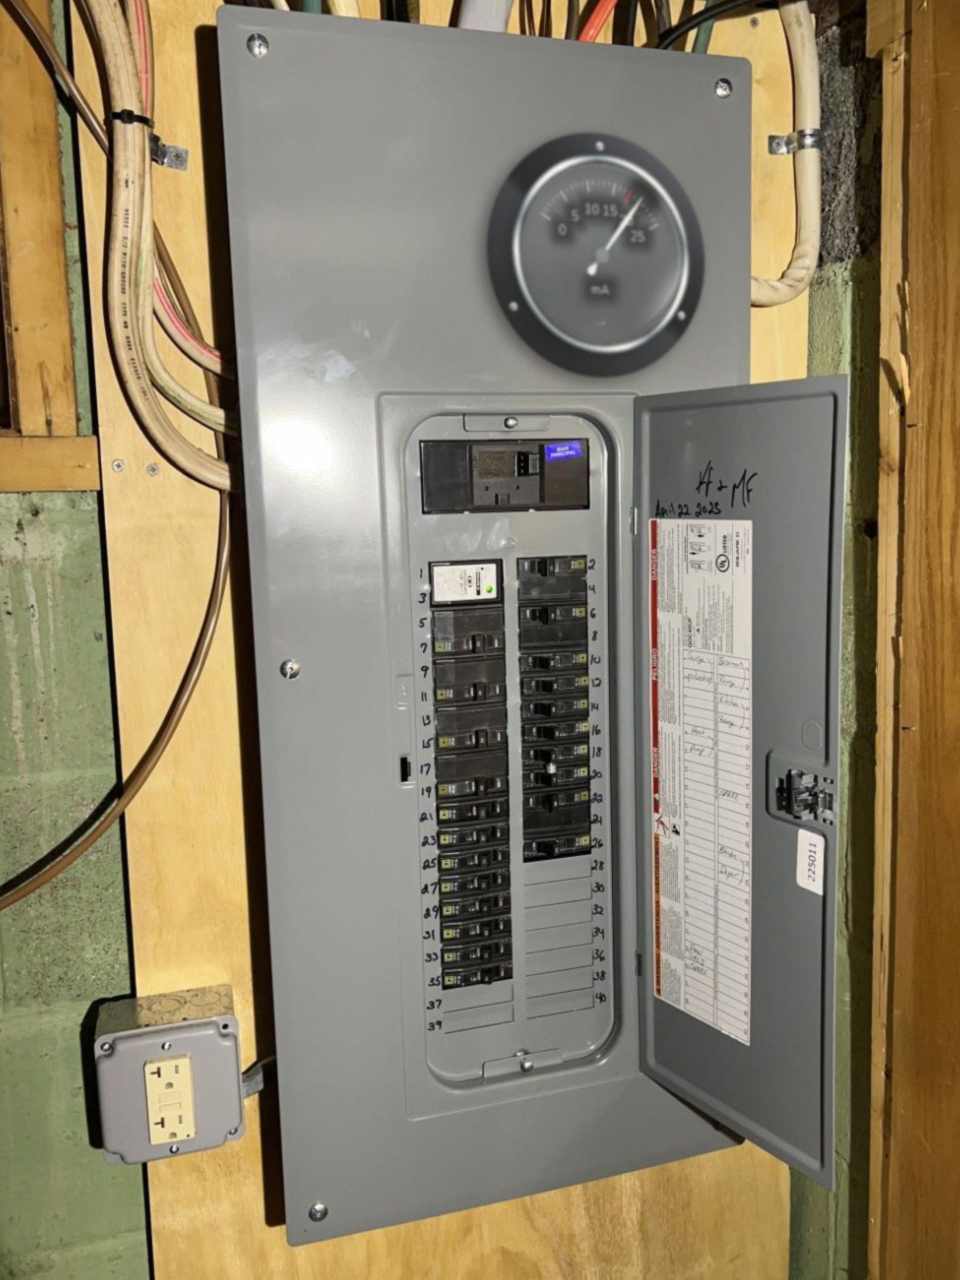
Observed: 20 mA
